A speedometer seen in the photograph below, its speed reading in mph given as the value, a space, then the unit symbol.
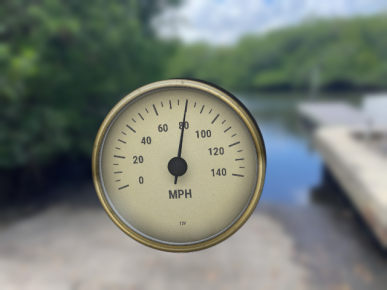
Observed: 80 mph
